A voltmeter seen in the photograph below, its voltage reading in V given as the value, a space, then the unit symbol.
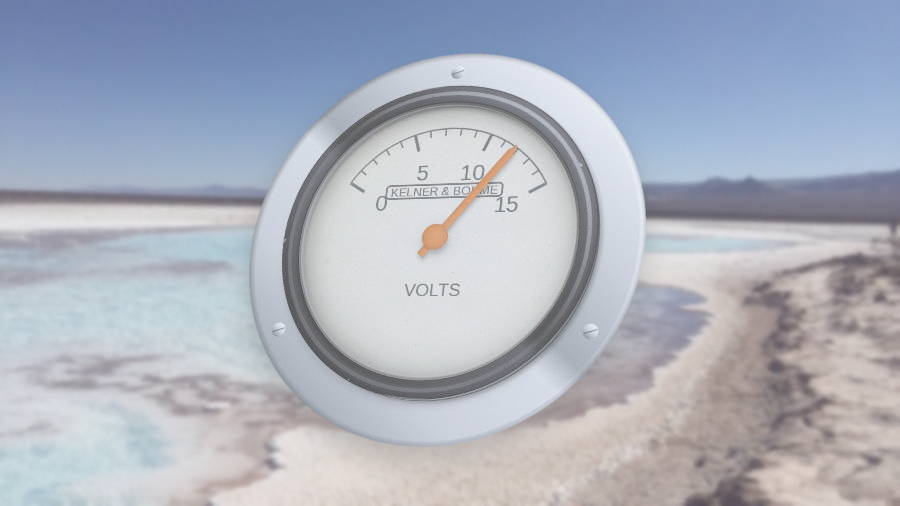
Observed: 12 V
